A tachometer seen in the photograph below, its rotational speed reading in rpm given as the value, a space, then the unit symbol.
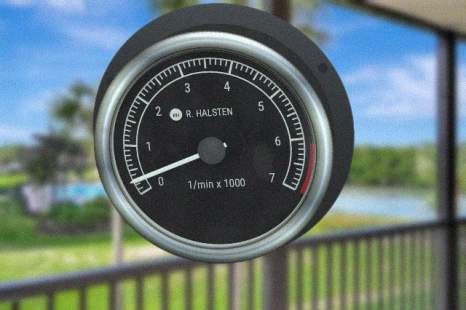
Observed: 300 rpm
